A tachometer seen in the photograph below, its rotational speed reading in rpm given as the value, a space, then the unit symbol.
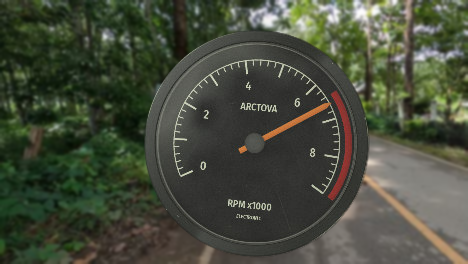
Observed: 6600 rpm
